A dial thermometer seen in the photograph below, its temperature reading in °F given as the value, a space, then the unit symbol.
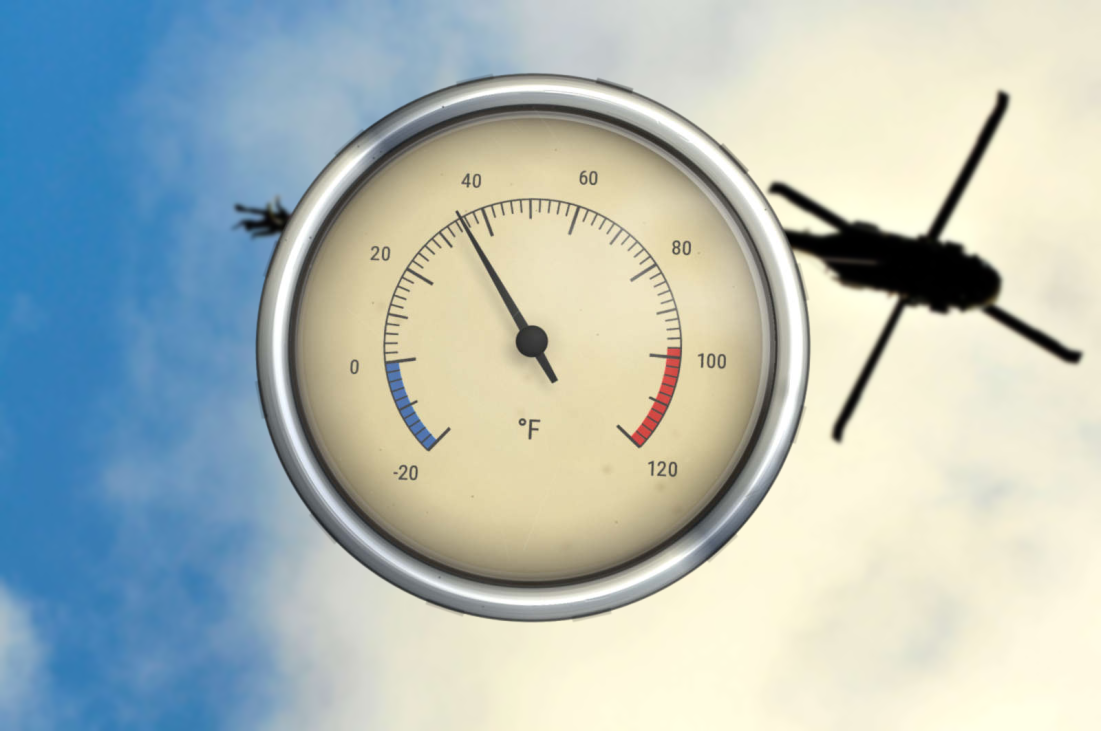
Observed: 35 °F
